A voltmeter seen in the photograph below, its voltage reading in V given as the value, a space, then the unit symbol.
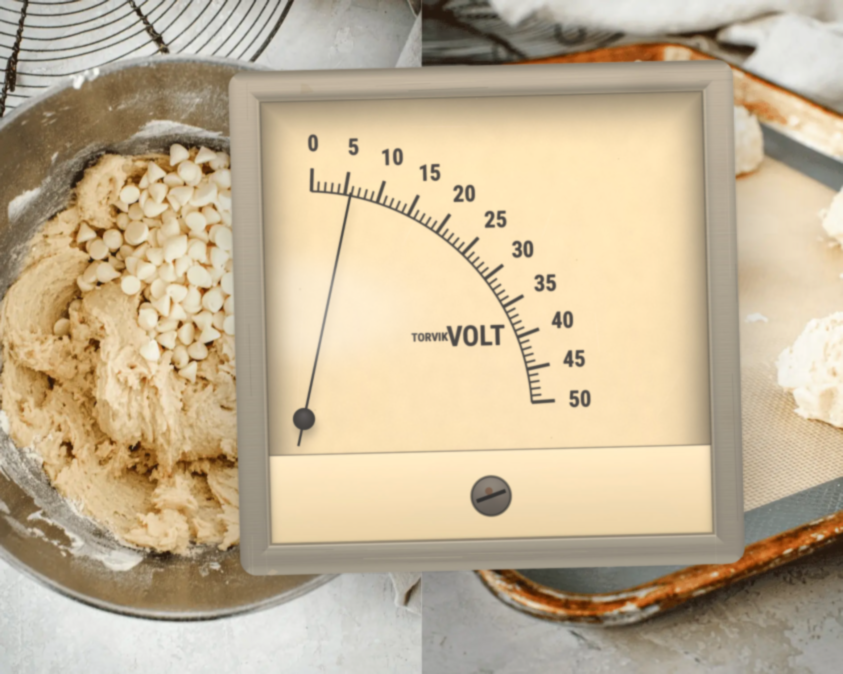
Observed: 6 V
